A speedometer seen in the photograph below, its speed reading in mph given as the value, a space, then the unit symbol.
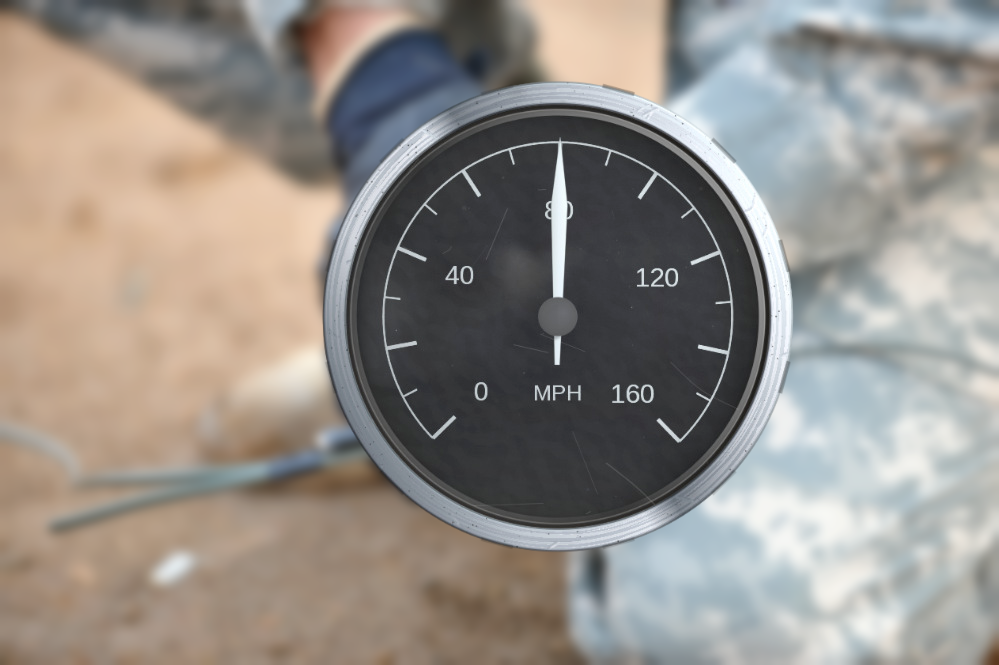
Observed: 80 mph
